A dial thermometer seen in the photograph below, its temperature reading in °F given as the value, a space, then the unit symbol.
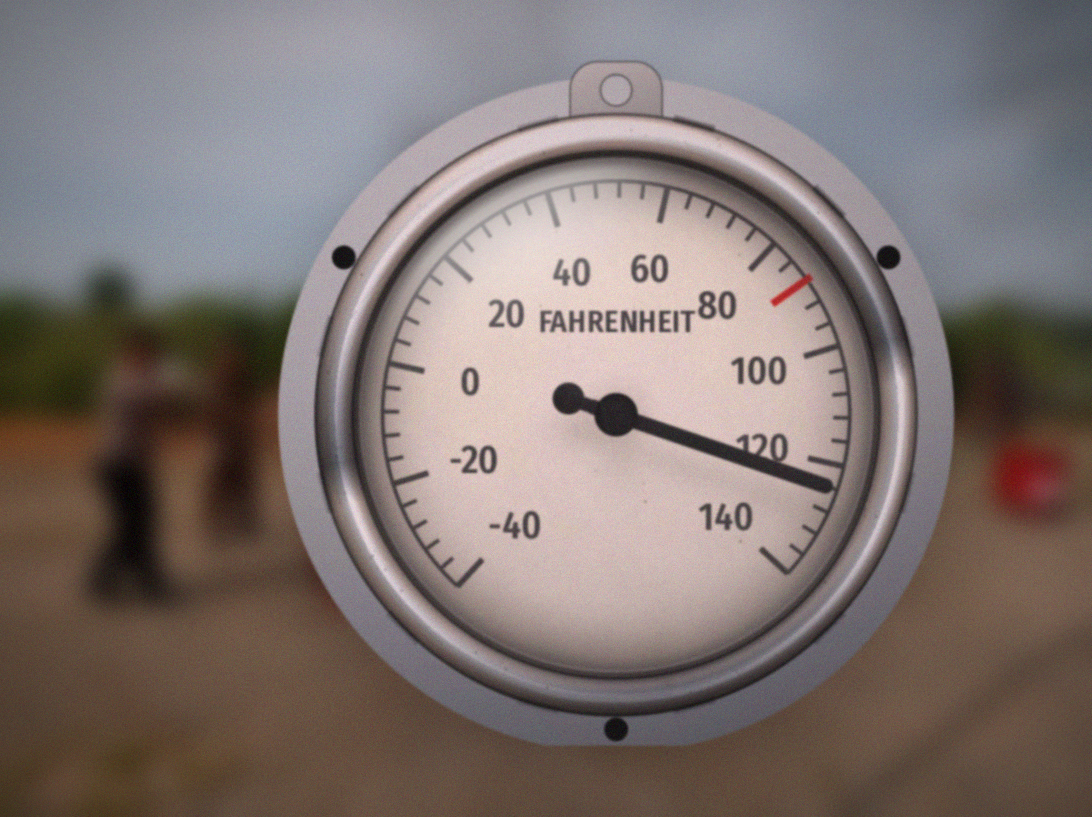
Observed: 124 °F
